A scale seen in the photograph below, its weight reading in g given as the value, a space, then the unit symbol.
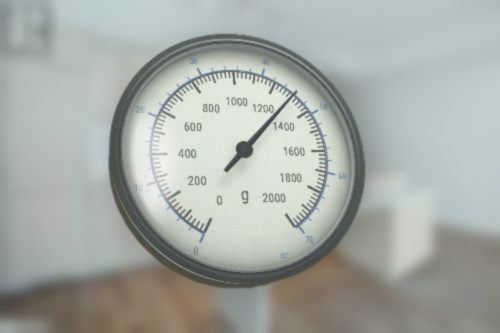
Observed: 1300 g
